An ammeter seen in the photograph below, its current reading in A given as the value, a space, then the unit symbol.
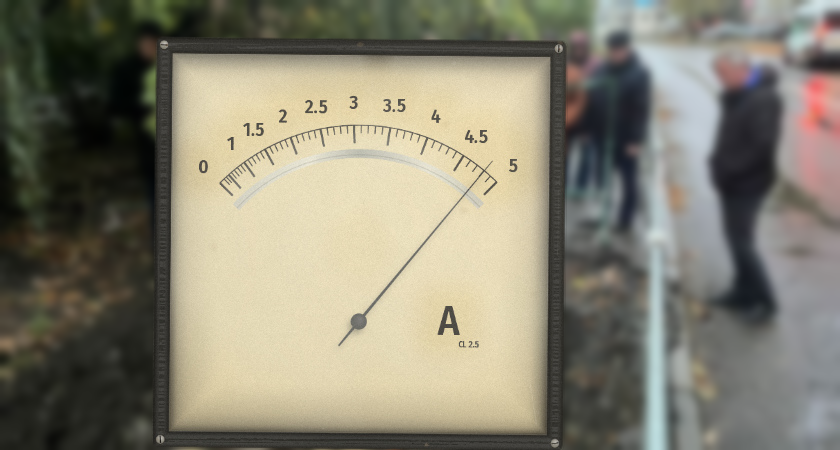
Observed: 4.8 A
